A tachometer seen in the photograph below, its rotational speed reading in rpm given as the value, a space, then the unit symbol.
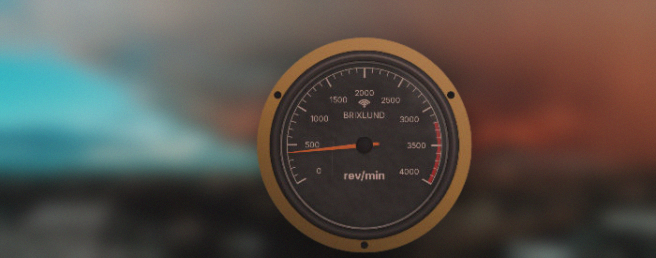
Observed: 400 rpm
